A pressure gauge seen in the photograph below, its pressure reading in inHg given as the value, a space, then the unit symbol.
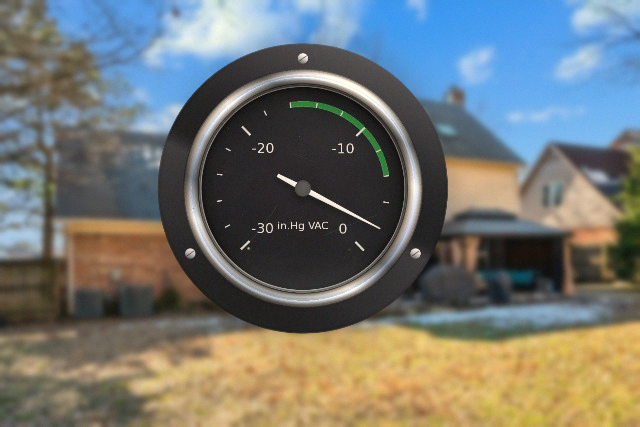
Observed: -2 inHg
